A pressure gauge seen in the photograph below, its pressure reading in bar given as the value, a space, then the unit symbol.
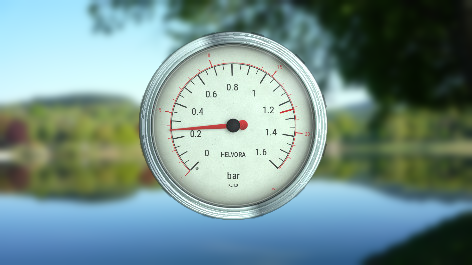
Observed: 0.25 bar
